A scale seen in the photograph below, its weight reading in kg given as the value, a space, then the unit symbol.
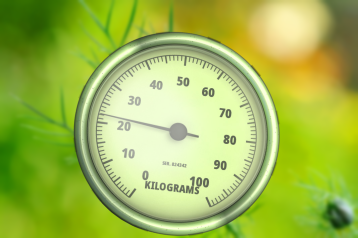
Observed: 22 kg
